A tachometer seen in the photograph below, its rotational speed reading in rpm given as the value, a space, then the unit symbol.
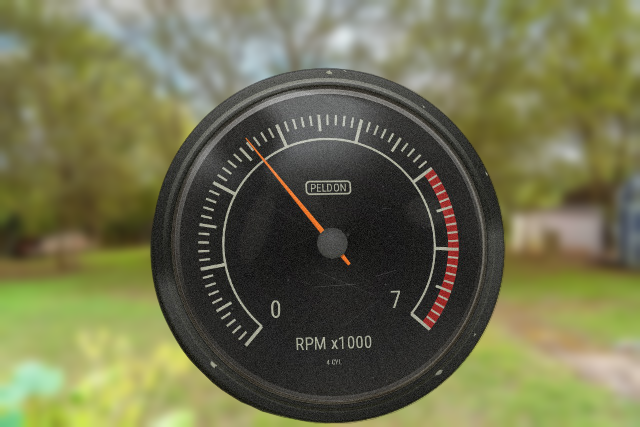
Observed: 2600 rpm
